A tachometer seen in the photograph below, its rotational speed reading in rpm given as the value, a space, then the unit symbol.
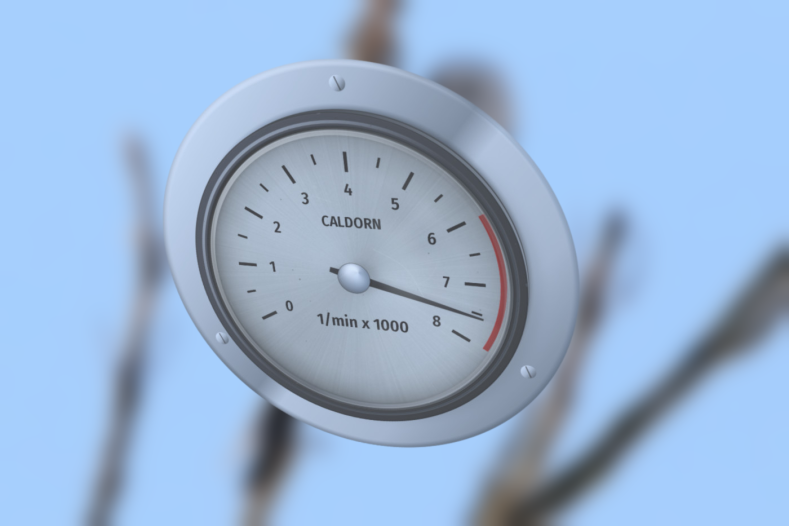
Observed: 7500 rpm
